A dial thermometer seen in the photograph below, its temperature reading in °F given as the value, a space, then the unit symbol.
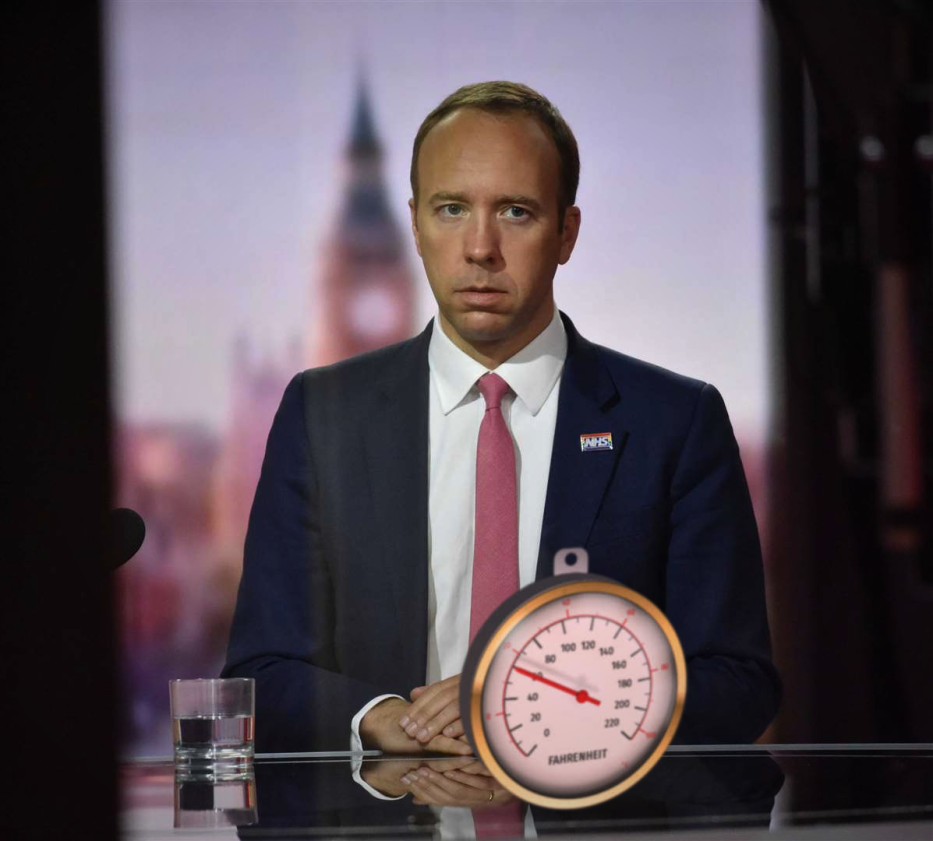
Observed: 60 °F
